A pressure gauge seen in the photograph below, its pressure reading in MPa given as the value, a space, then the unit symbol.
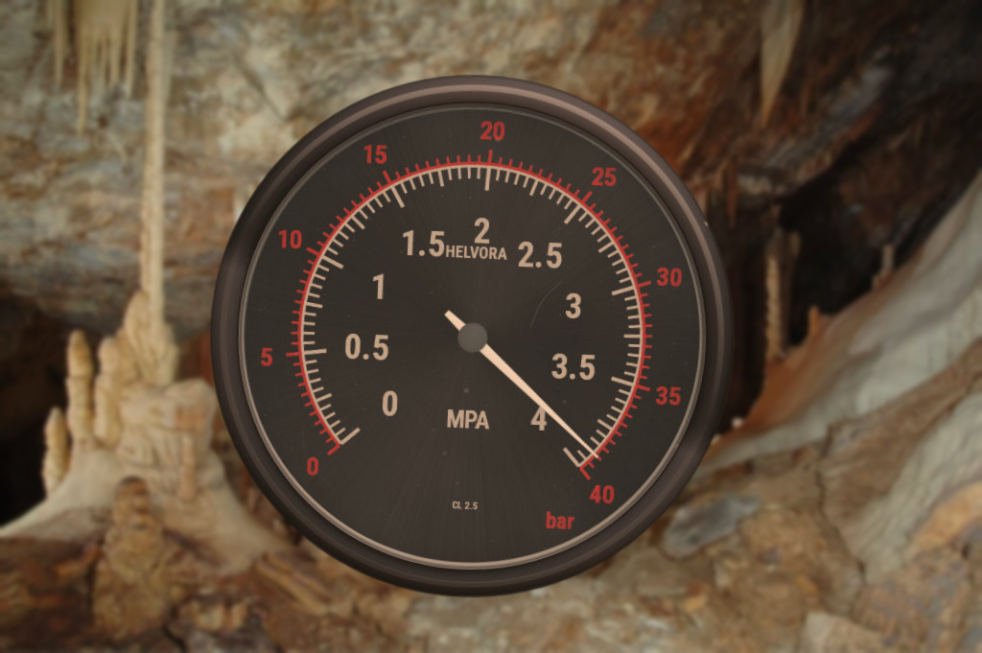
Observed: 3.9 MPa
